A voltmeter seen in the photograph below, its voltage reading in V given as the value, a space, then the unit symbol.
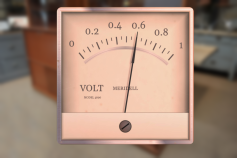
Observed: 0.6 V
